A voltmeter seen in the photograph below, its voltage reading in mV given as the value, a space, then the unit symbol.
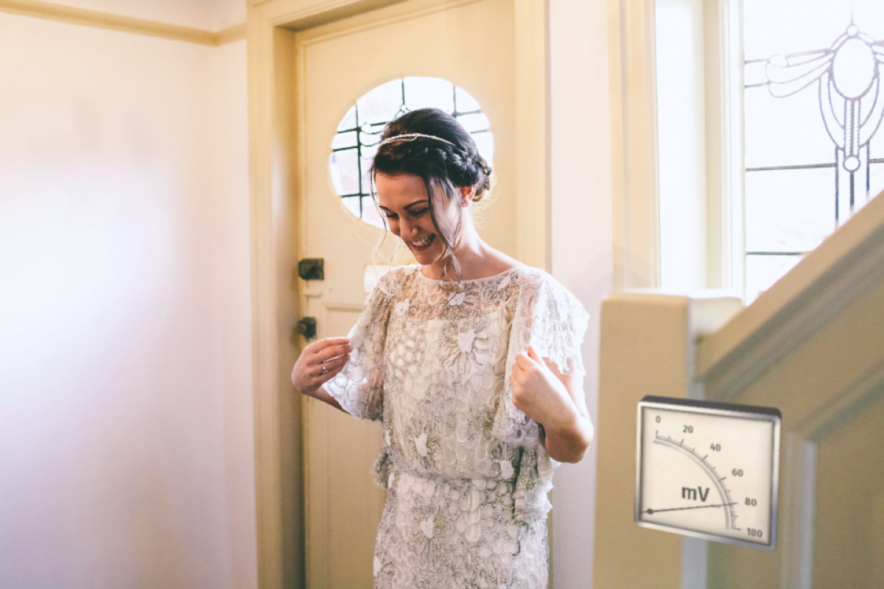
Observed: 80 mV
